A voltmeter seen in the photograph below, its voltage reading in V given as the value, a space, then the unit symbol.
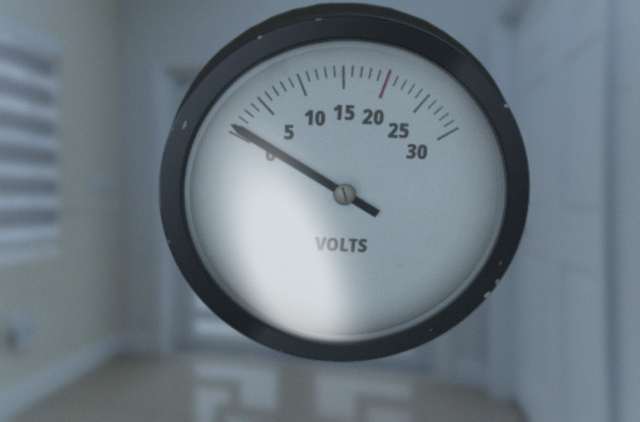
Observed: 1 V
